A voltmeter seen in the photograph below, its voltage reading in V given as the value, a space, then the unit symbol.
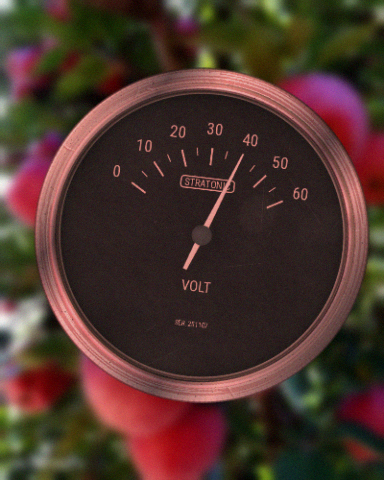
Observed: 40 V
